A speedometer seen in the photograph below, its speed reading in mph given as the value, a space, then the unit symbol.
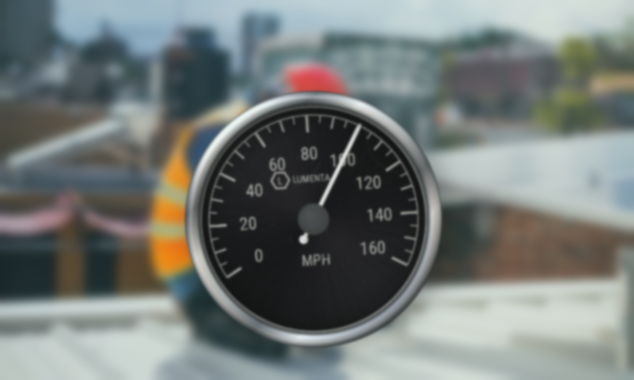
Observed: 100 mph
